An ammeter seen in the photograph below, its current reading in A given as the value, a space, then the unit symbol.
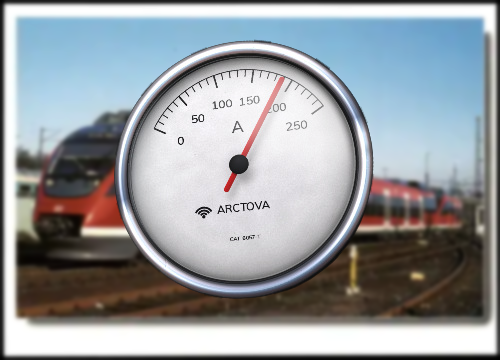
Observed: 190 A
